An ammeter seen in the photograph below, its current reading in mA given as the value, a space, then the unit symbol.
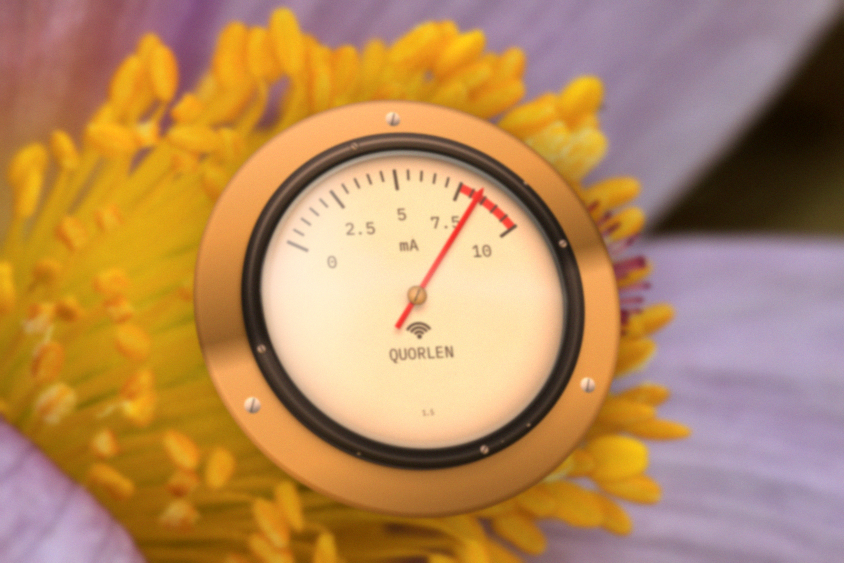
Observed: 8.25 mA
